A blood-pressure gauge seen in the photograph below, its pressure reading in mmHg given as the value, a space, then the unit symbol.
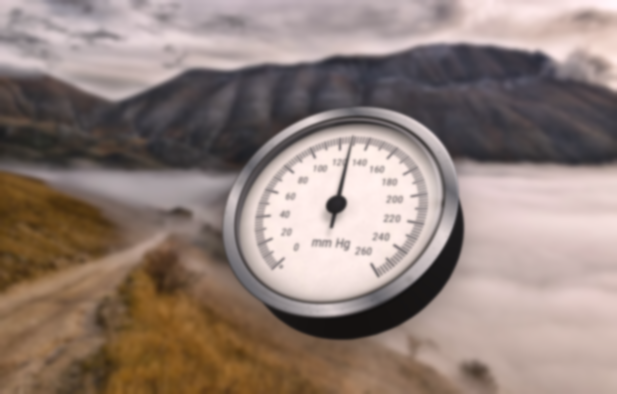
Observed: 130 mmHg
